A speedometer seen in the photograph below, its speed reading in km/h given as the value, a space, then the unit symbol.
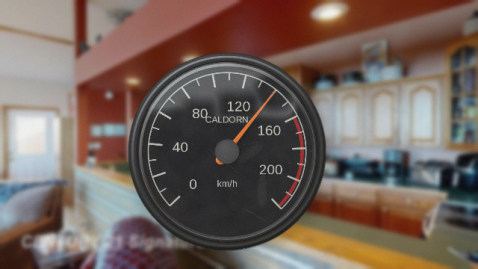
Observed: 140 km/h
